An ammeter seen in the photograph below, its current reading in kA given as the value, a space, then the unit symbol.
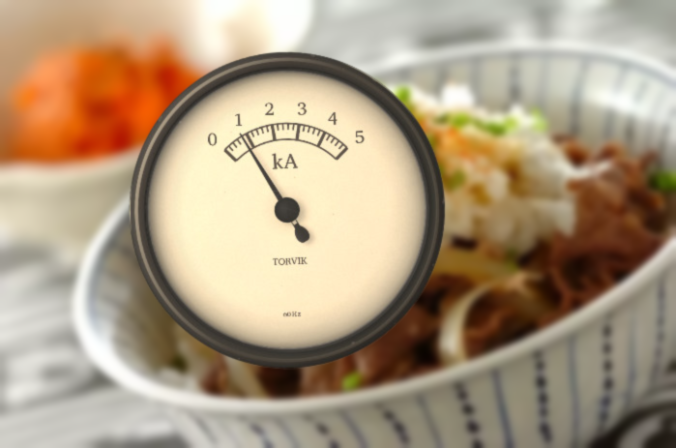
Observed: 0.8 kA
